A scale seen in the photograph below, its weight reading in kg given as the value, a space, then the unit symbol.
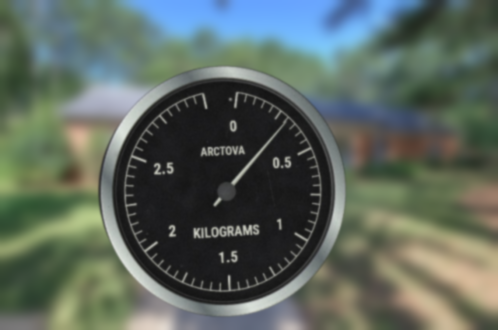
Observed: 0.3 kg
